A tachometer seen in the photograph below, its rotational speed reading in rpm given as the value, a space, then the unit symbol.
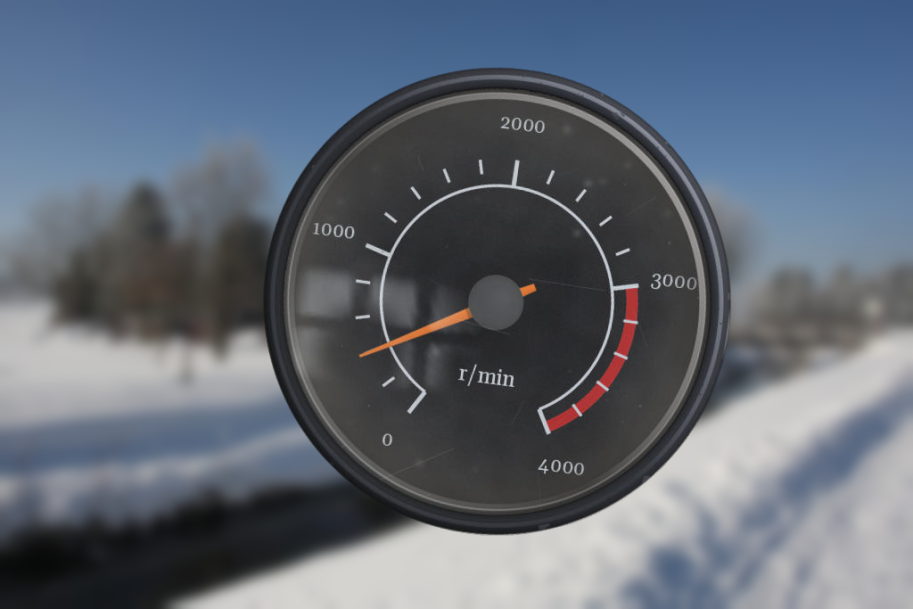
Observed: 400 rpm
